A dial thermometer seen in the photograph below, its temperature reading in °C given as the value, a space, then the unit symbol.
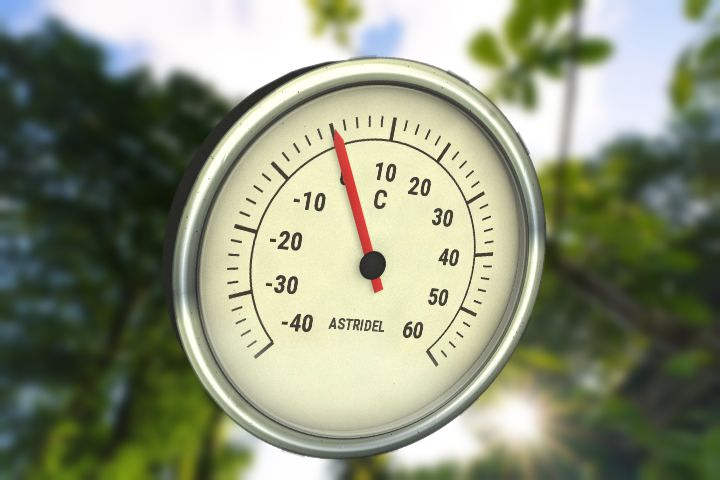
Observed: 0 °C
